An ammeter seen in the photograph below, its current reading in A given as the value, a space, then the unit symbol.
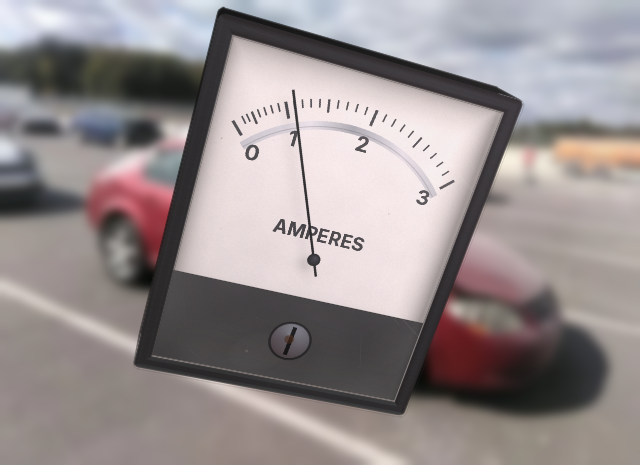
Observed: 1.1 A
